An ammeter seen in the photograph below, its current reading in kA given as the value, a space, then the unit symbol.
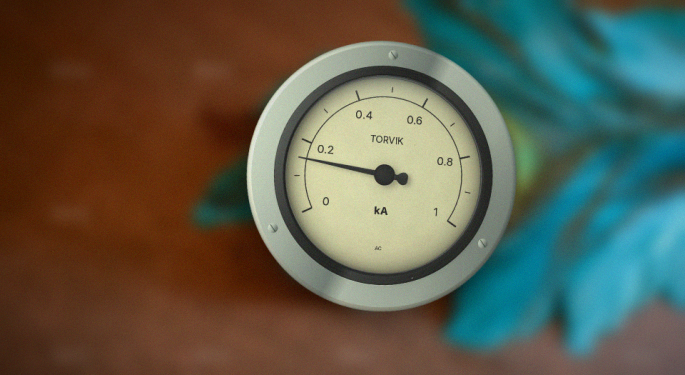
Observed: 0.15 kA
